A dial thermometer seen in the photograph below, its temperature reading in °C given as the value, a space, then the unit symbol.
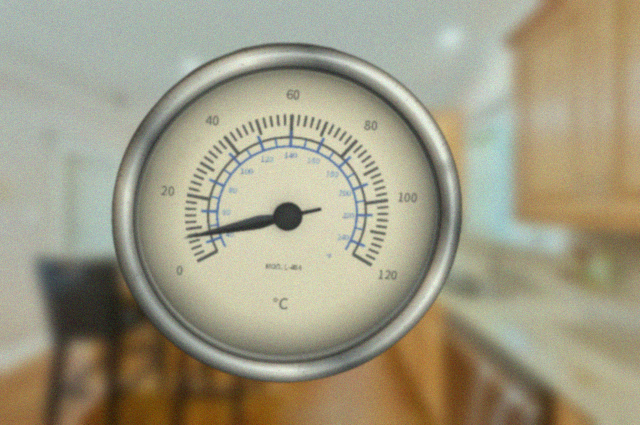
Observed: 8 °C
